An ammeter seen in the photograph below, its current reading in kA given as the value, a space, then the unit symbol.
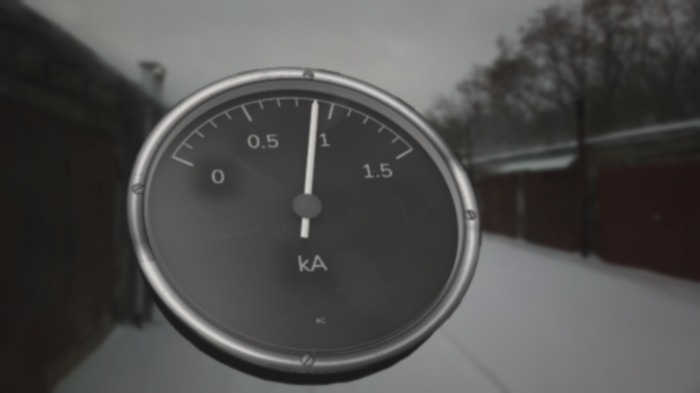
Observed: 0.9 kA
